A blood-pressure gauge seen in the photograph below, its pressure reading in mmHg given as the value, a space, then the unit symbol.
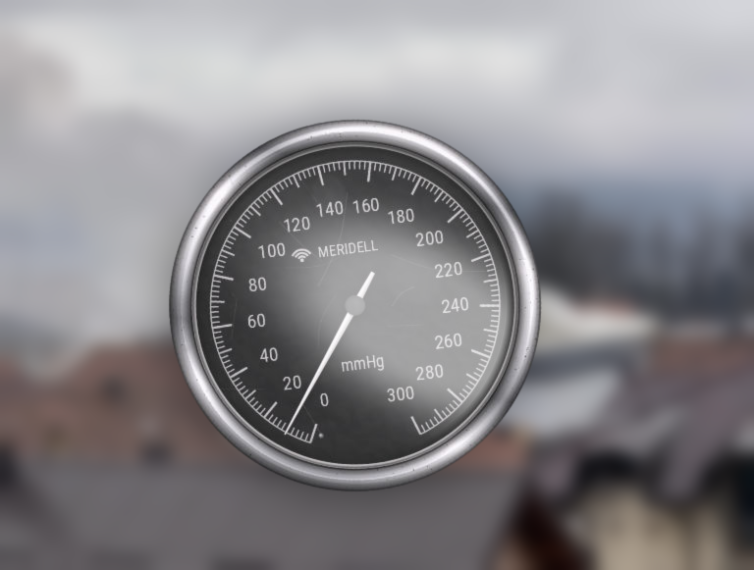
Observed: 10 mmHg
